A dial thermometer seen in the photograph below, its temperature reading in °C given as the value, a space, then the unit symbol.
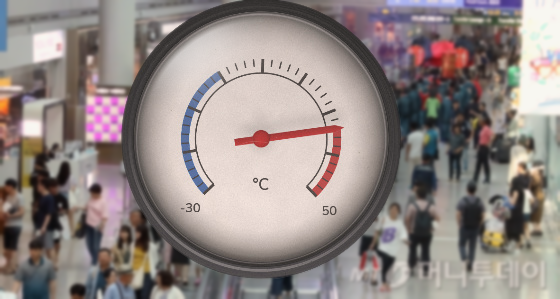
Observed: 34 °C
